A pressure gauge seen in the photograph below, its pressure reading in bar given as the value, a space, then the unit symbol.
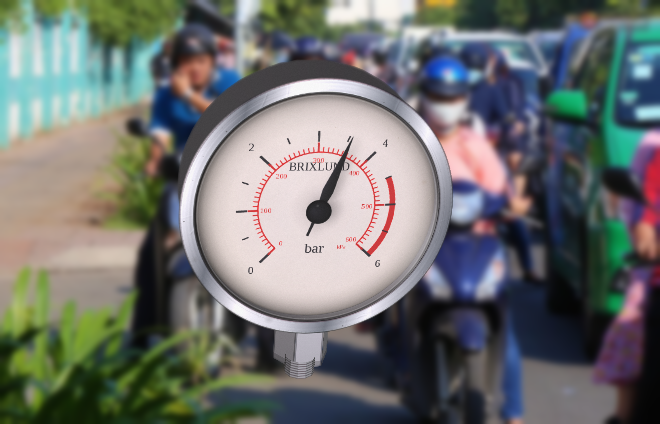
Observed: 3.5 bar
